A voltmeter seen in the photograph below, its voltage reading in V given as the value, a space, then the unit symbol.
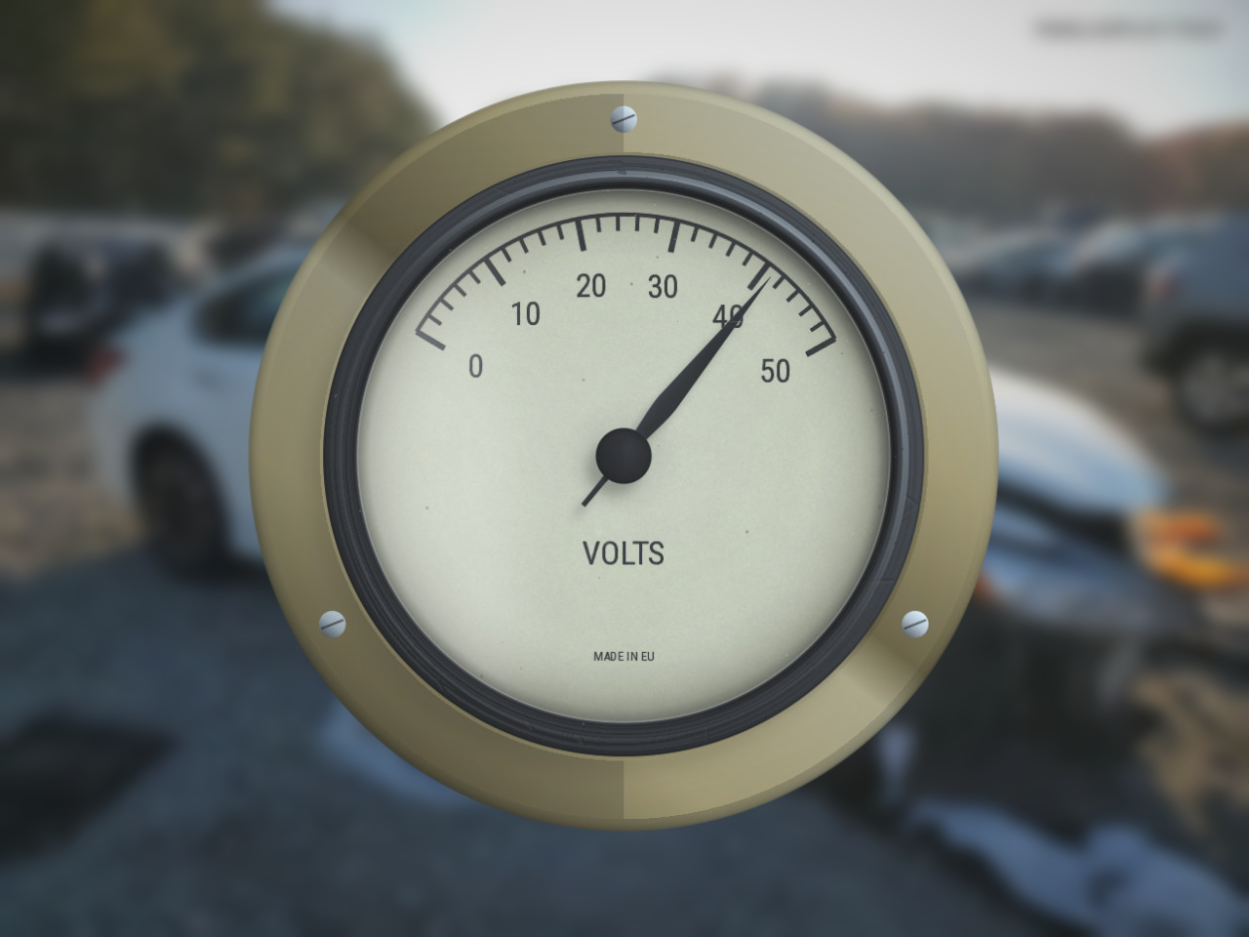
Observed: 41 V
